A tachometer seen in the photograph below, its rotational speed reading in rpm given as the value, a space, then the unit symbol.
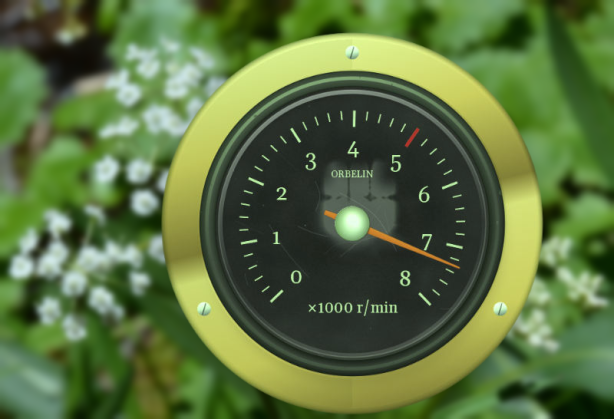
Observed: 7300 rpm
